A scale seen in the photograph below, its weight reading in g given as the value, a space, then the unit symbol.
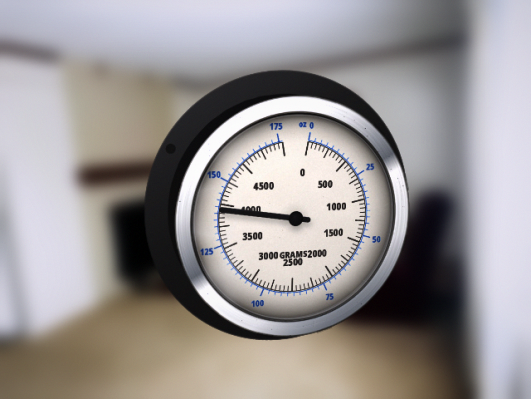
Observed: 3950 g
